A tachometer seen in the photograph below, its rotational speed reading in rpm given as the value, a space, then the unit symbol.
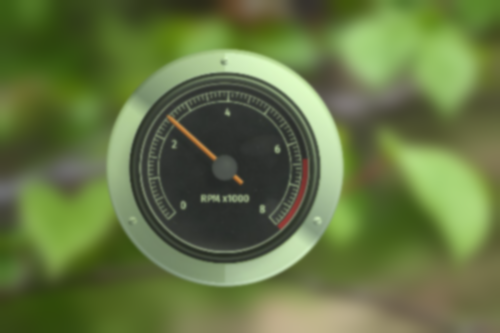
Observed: 2500 rpm
